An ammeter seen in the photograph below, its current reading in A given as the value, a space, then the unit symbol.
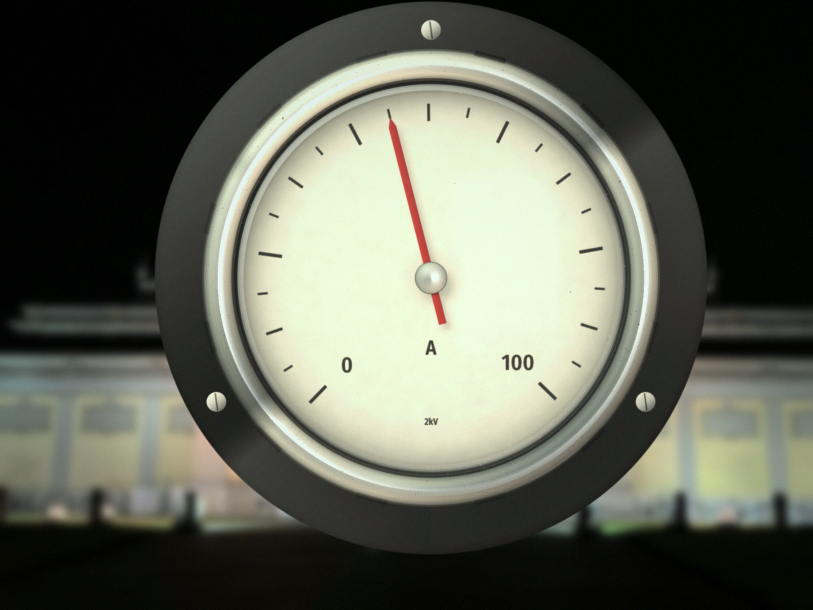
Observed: 45 A
